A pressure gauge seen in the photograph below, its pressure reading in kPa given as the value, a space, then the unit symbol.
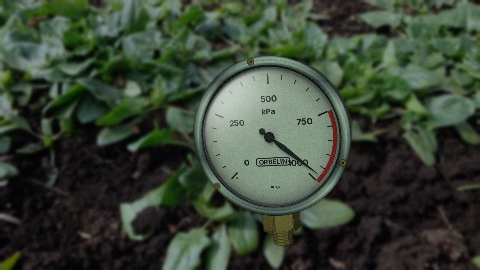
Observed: 975 kPa
